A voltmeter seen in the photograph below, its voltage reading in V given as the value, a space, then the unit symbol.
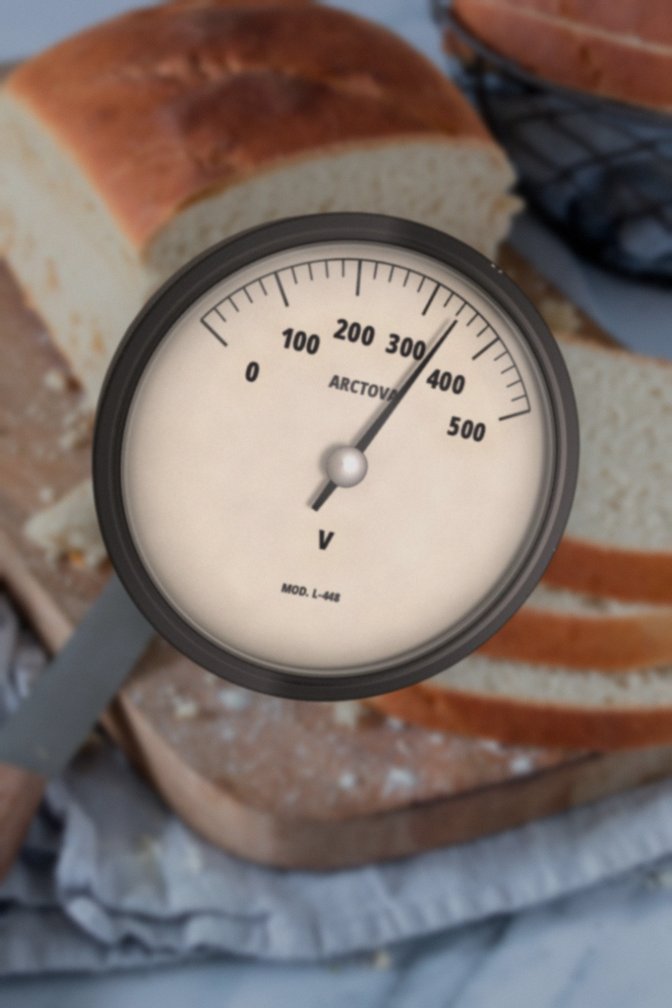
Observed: 340 V
